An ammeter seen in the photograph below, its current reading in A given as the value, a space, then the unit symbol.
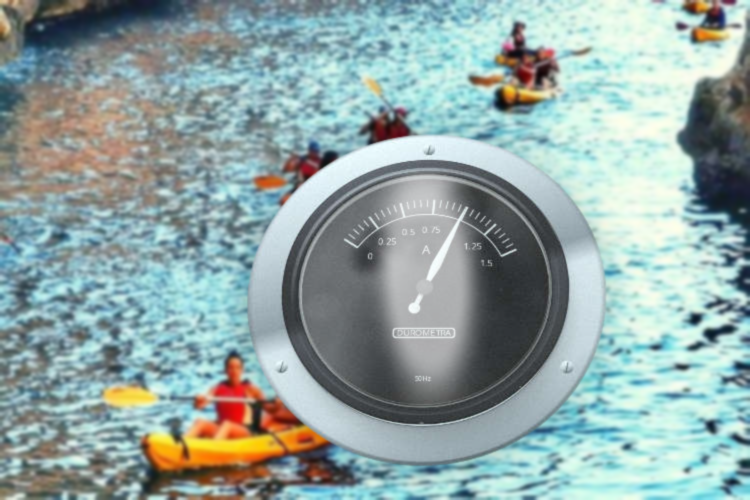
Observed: 1 A
